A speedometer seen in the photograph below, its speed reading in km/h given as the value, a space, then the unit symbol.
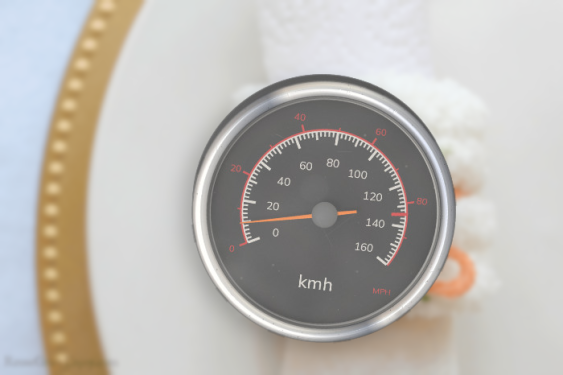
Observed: 10 km/h
